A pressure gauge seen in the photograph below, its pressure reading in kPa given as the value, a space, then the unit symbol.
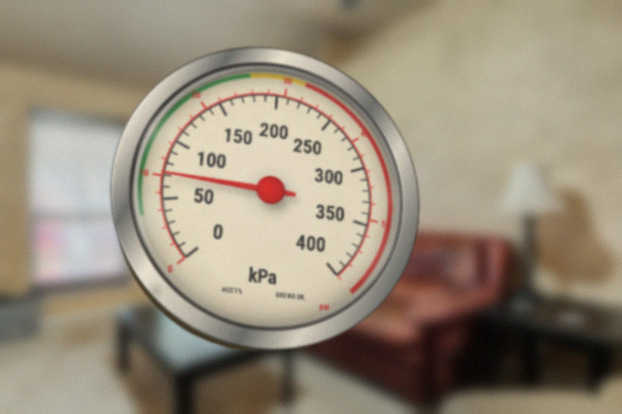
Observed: 70 kPa
